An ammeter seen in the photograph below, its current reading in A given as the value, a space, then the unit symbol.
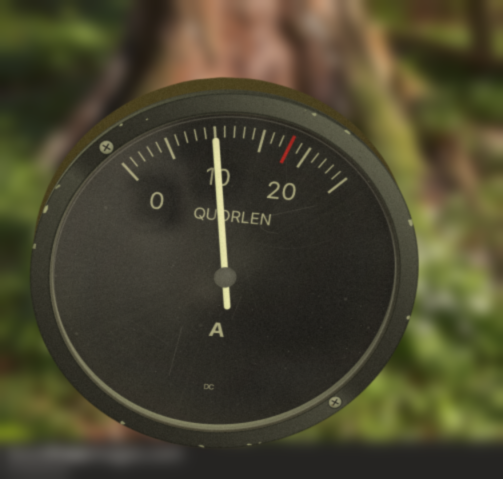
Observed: 10 A
